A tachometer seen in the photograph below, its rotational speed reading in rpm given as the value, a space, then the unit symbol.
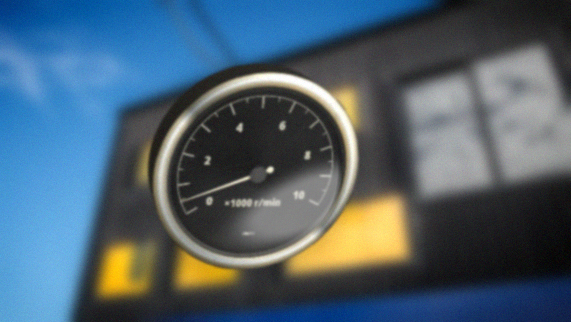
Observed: 500 rpm
